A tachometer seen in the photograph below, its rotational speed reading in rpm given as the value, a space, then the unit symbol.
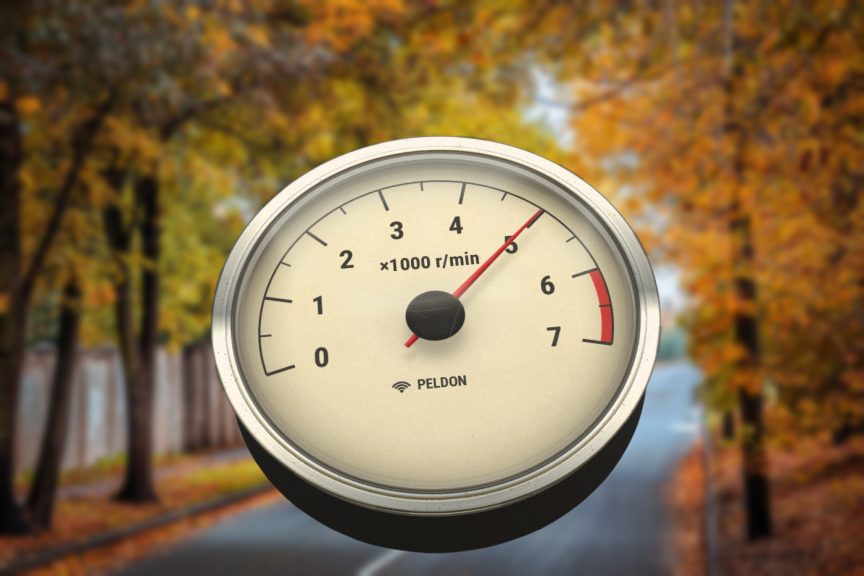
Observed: 5000 rpm
